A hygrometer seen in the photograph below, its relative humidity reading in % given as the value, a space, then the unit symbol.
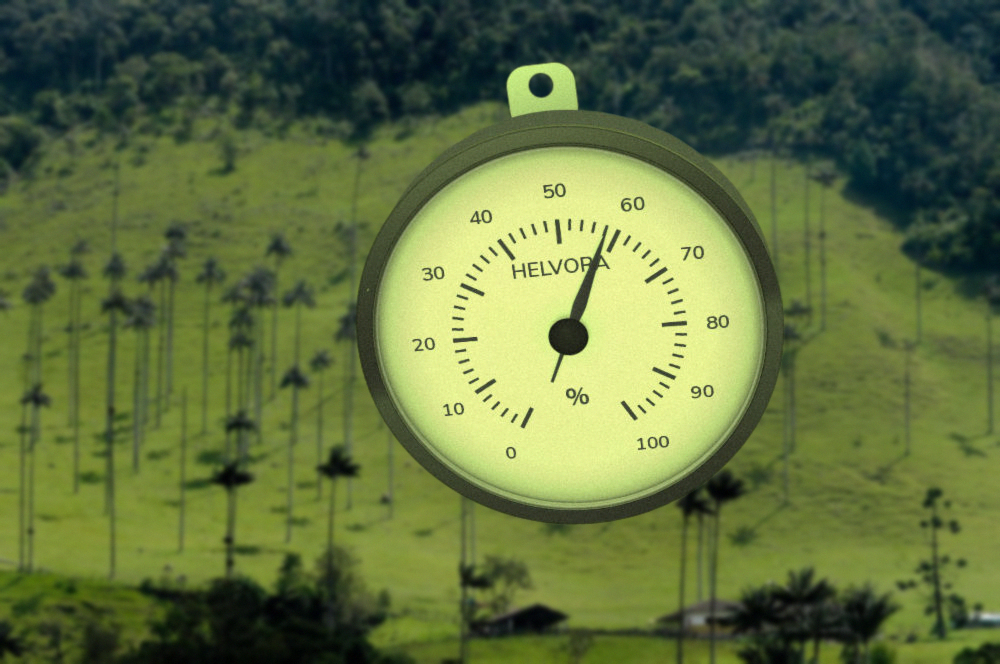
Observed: 58 %
